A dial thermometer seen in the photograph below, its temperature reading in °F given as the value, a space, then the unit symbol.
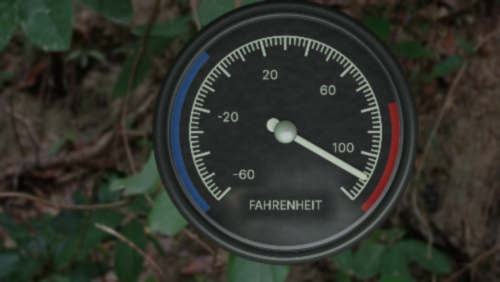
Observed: 110 °F
